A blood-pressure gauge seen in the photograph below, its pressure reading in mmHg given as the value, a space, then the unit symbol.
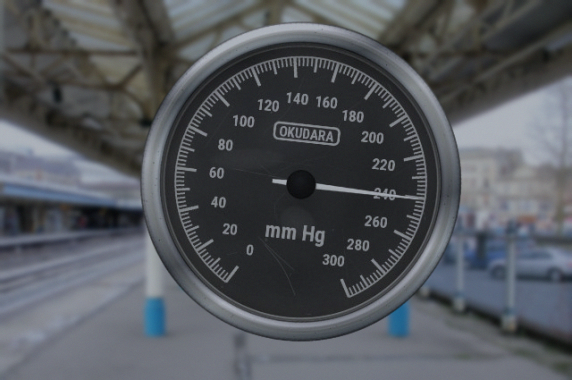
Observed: 240 mmHg
